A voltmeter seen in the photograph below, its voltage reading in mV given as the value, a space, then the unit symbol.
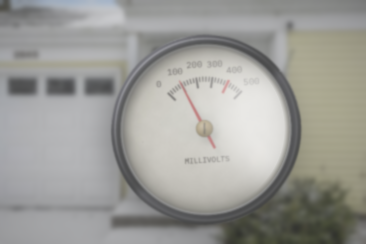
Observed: 100 mV
